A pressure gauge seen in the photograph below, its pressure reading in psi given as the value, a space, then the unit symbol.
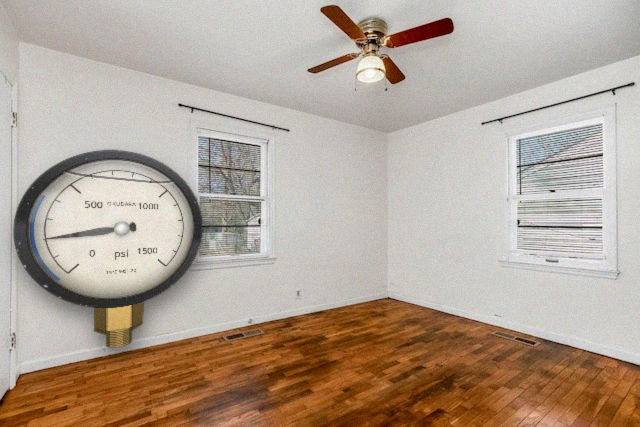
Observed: 200 psi
